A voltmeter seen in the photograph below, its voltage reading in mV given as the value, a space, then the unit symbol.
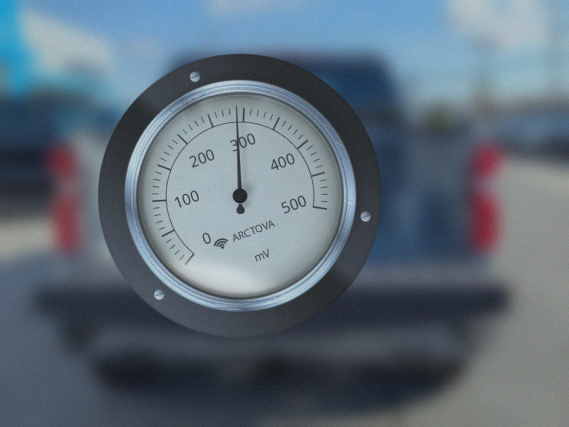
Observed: 290 mV
